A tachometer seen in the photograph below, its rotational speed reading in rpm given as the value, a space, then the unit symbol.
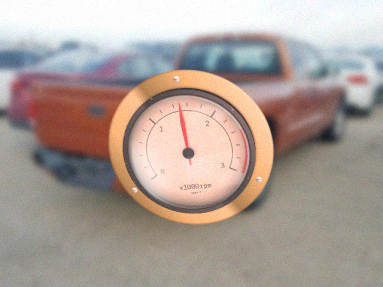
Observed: 1500 rpm
